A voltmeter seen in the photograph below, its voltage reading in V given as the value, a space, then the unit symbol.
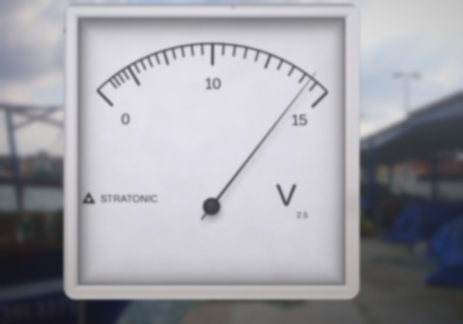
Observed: 14.25 V
